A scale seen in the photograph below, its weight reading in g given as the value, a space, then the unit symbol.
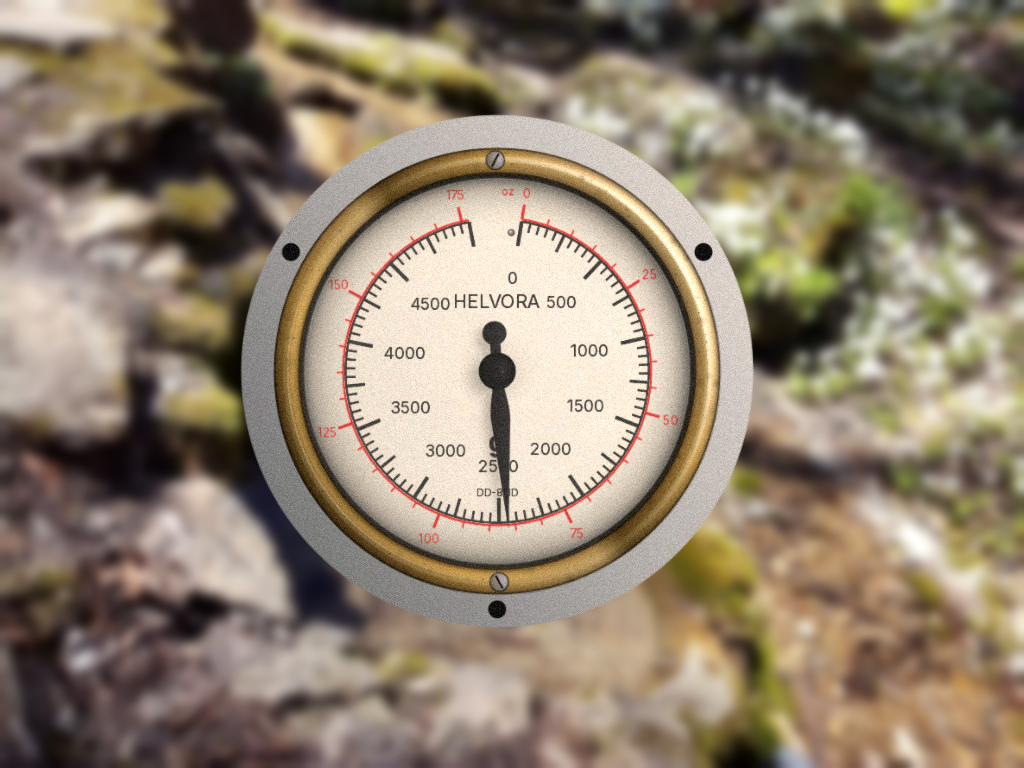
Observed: 2450 g
